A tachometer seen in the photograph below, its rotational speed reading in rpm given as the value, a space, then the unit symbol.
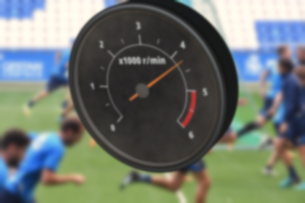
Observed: 4250 rpm
